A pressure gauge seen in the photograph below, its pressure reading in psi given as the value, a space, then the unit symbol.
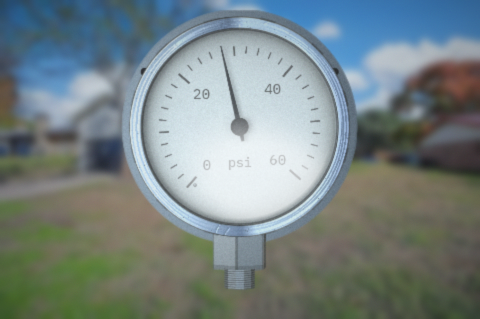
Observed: 28 psi
